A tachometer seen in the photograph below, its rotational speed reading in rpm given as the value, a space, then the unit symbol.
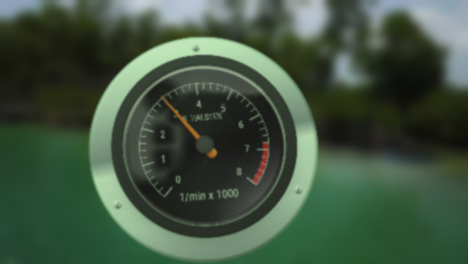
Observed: 3000 rpm
